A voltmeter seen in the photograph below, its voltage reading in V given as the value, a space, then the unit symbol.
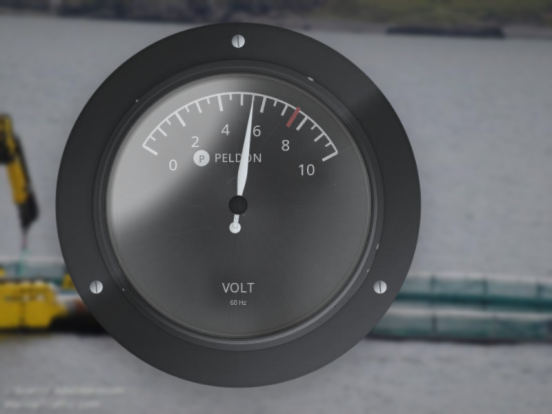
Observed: 5.5 V
